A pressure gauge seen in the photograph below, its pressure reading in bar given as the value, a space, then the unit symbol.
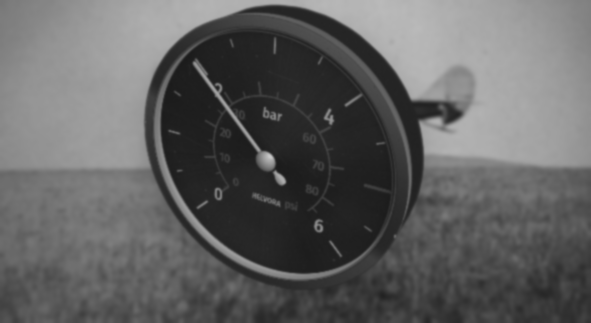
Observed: 2 bar
